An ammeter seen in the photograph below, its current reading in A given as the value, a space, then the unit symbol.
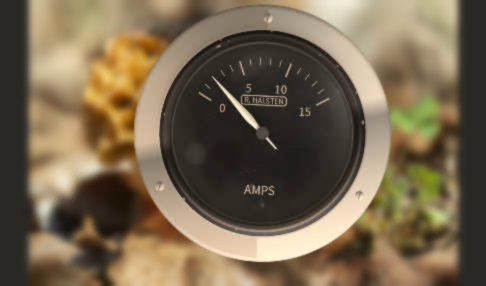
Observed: 2 A
